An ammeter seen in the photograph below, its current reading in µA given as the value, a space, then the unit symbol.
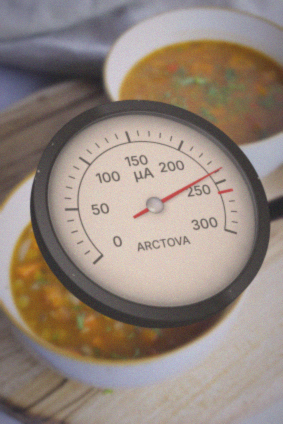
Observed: 240 µA
